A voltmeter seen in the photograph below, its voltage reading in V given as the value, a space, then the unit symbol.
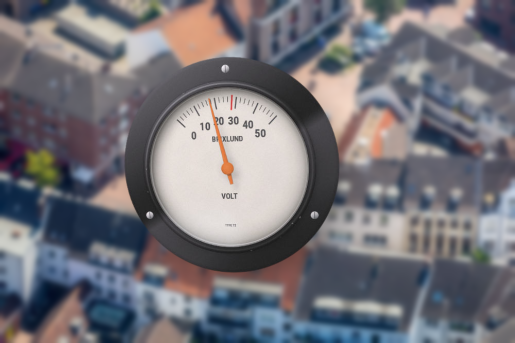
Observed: 18 V
